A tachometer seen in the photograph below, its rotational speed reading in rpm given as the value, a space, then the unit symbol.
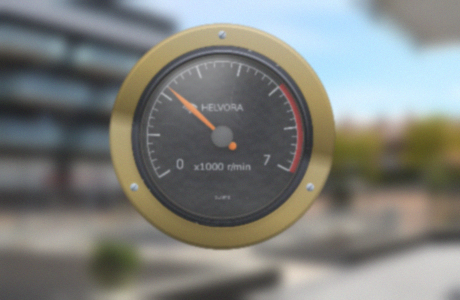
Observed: 2200 rpm
